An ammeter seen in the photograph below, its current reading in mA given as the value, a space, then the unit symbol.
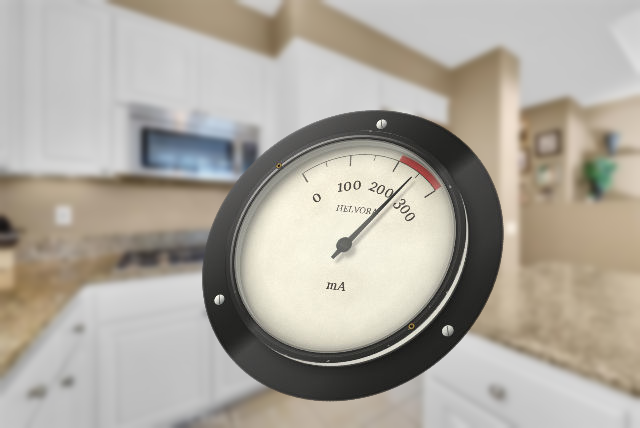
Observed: 250 mA
